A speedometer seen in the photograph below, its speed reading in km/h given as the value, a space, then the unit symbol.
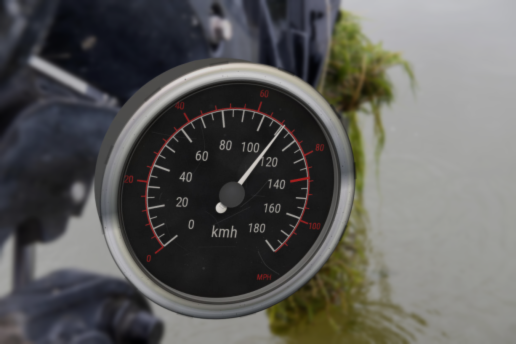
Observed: 110 km/h
